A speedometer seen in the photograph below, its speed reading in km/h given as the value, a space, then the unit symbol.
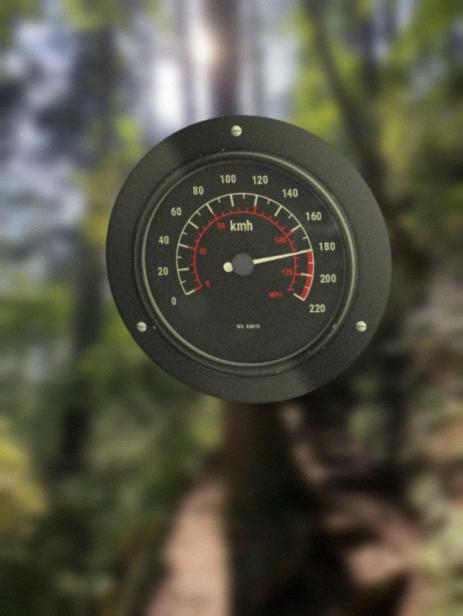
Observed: 180 km/h
